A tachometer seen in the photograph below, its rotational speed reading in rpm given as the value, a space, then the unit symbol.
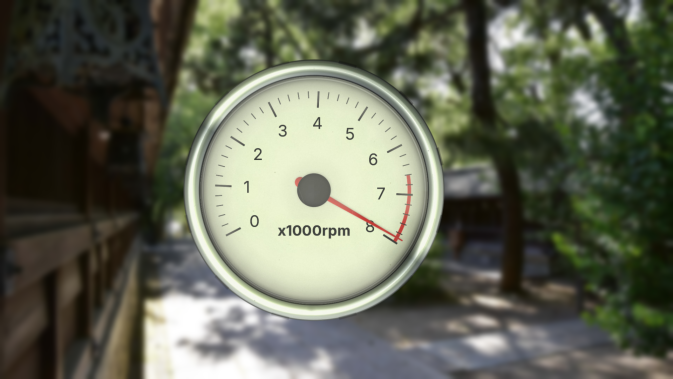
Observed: 7900 rpm
